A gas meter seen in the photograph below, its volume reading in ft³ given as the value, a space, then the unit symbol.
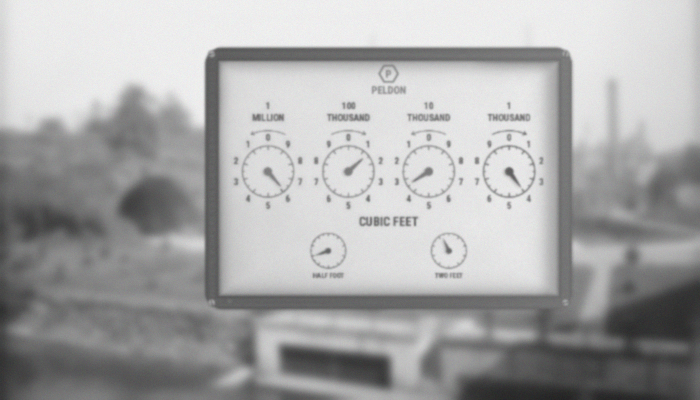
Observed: 613400 ft³
